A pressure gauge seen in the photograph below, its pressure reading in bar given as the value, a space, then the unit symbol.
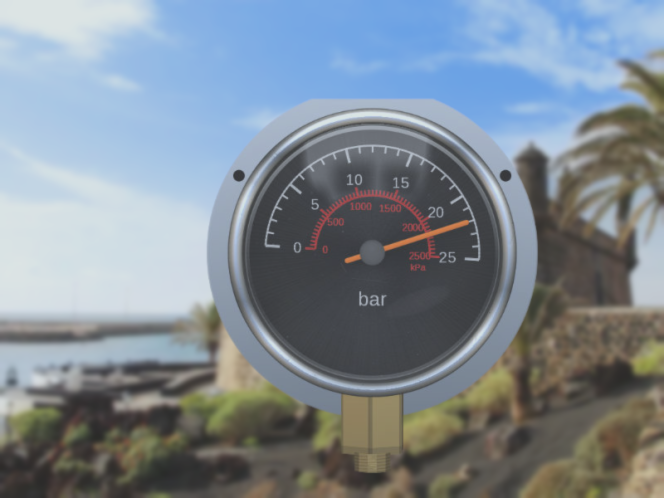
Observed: 22 bar
